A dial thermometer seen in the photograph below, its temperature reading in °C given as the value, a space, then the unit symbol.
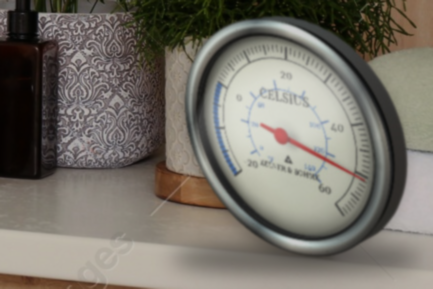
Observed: 50 °C
